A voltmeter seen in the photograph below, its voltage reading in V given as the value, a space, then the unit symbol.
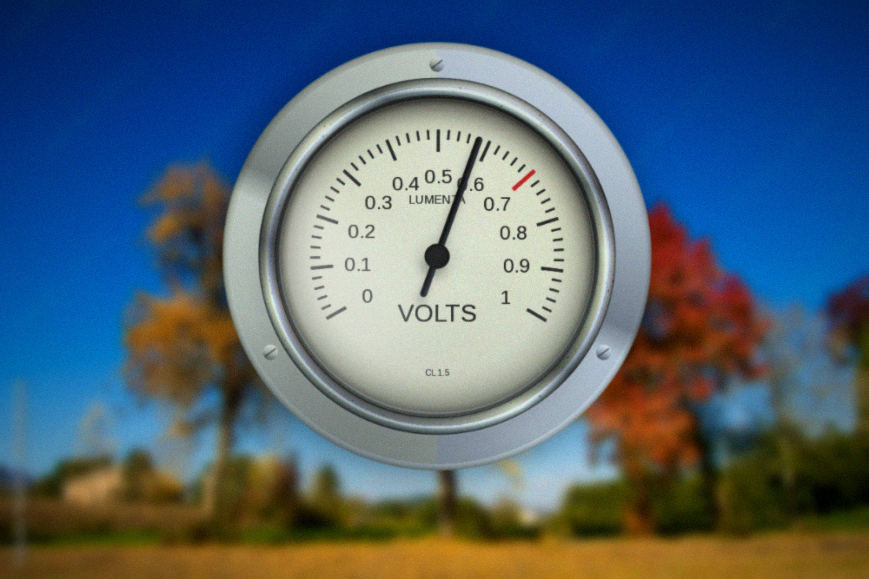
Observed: 0.58 V
